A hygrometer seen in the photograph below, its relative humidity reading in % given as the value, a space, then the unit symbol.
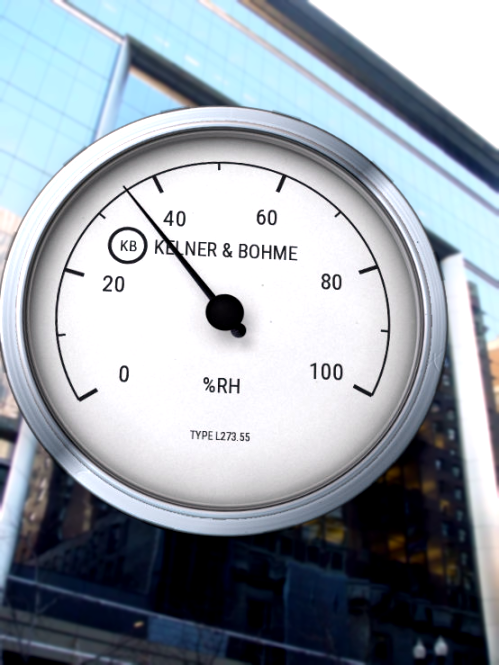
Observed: 35 %
